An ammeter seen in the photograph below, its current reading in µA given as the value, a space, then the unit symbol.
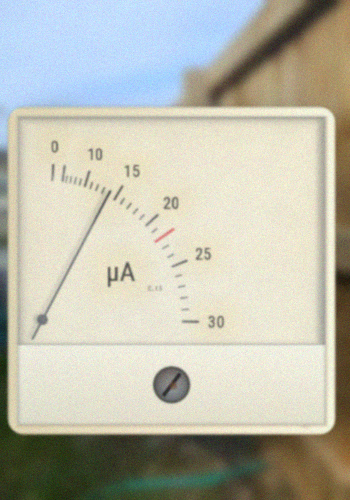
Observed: 14 µA
